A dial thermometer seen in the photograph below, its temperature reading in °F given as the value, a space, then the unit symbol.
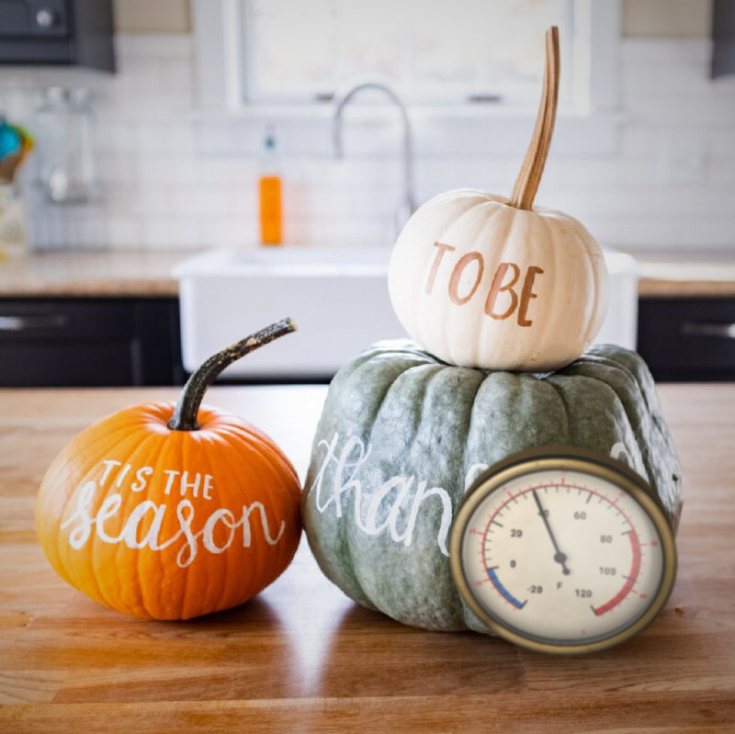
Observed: 40 °F
